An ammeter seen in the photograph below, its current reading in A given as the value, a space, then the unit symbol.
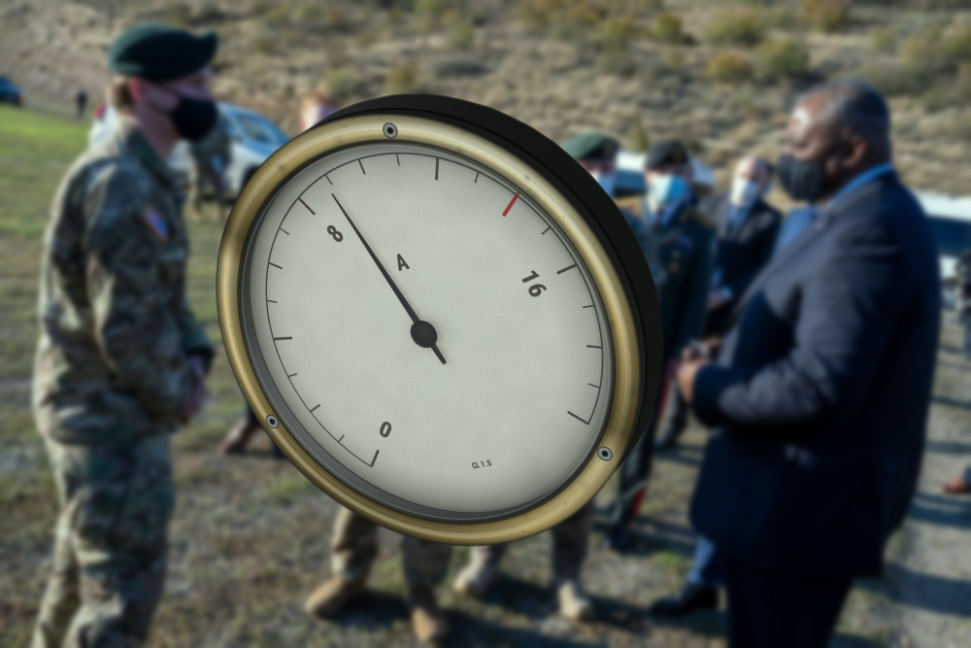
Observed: 9 A
